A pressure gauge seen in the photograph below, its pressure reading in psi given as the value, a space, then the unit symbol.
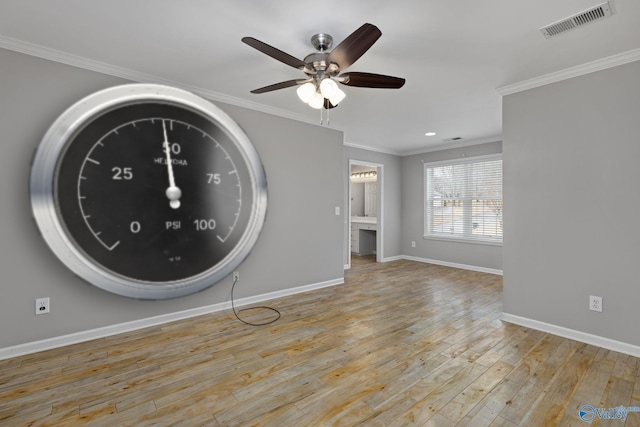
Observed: 47.5 psi
